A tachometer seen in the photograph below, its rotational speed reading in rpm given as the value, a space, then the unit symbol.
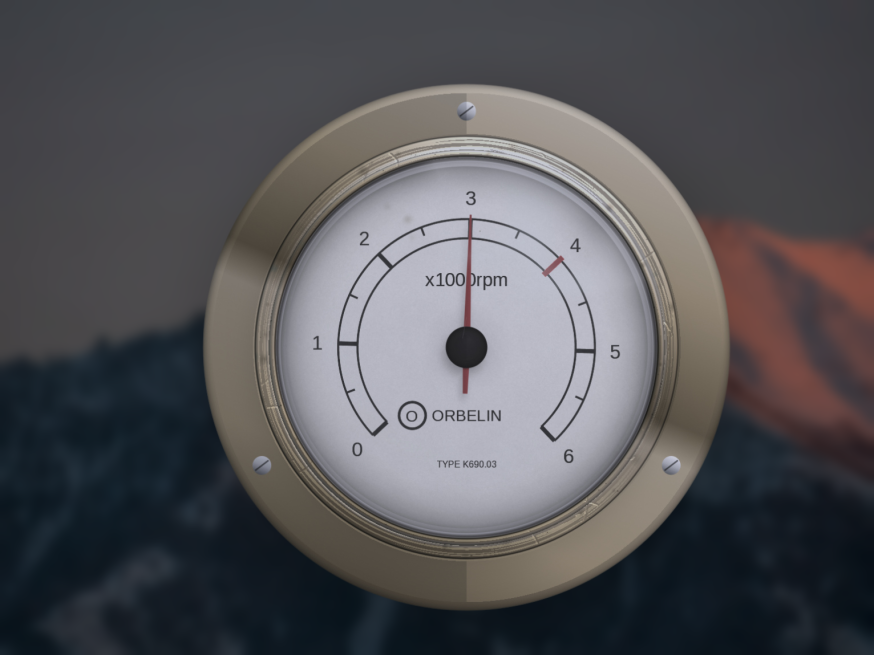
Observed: 3000 rpm
